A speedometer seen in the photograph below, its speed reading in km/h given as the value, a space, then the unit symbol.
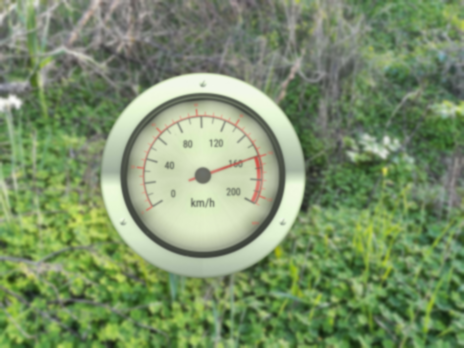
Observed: 160 km/h
